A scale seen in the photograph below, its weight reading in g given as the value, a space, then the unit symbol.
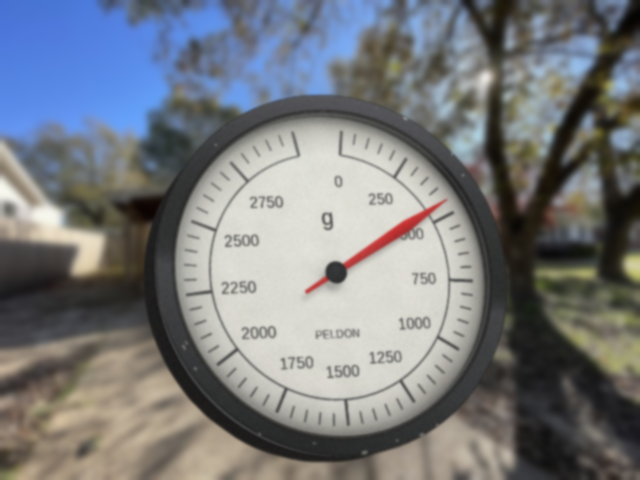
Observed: 450 g
